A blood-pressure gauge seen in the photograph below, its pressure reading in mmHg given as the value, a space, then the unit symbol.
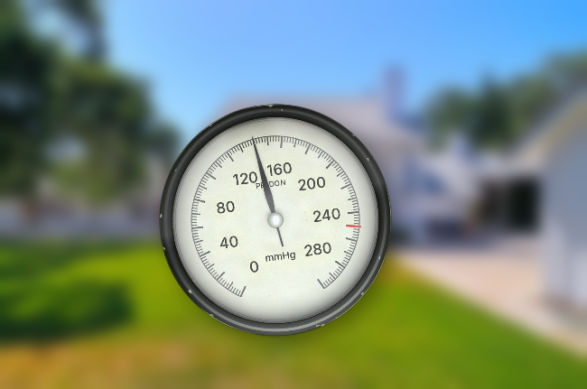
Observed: 140 mmHg
